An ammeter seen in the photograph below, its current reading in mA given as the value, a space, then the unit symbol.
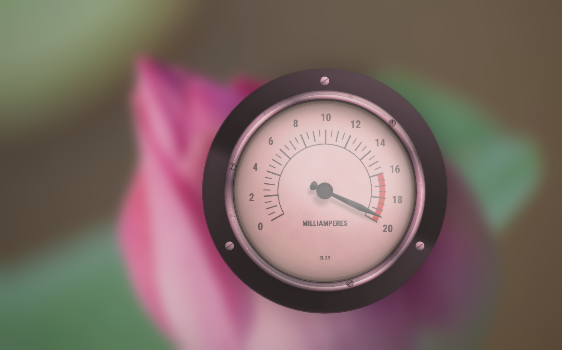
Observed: 19.5 mA
